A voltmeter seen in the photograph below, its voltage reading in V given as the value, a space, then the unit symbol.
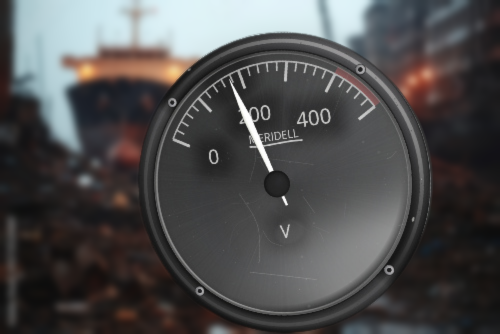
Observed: 180 V
